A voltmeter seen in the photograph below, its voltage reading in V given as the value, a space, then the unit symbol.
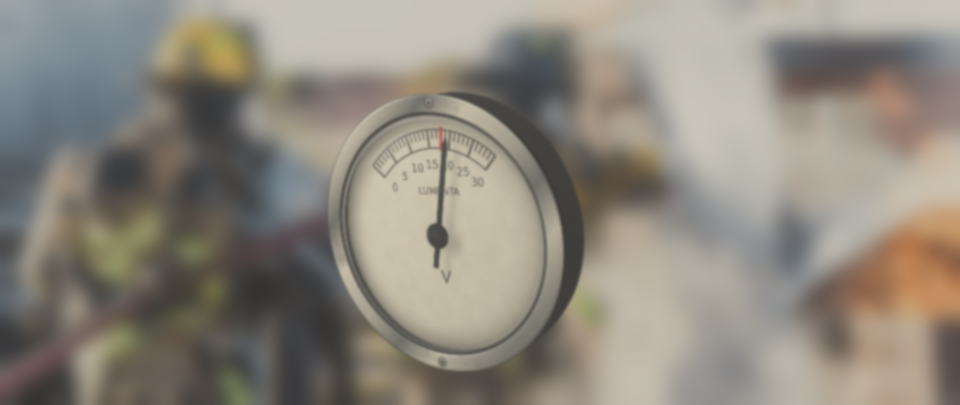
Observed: 20 V
